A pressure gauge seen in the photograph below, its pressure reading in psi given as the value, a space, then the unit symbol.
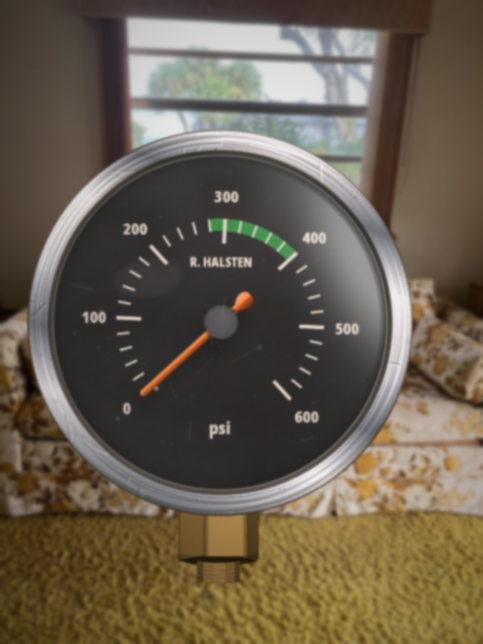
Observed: 0 psi
